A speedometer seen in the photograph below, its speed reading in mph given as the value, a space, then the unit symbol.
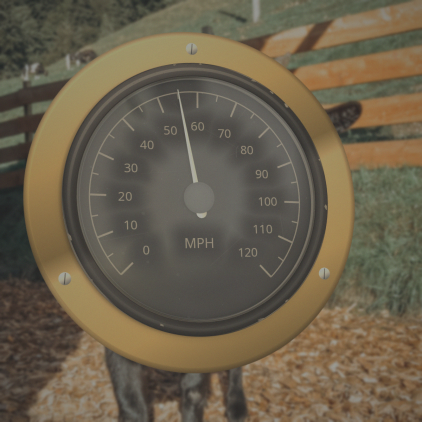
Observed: 55 mph
